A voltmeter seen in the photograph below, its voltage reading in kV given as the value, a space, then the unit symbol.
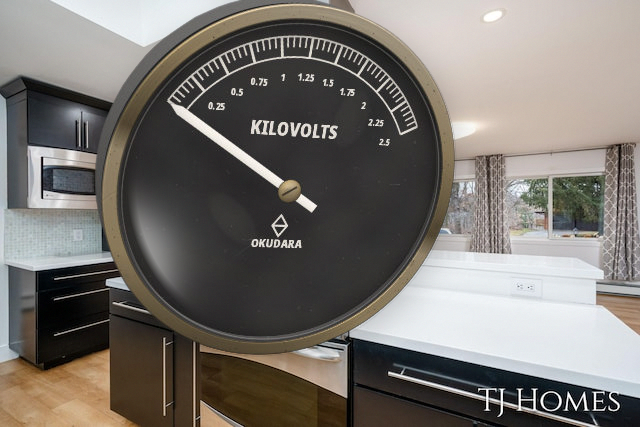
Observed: 0 kV
